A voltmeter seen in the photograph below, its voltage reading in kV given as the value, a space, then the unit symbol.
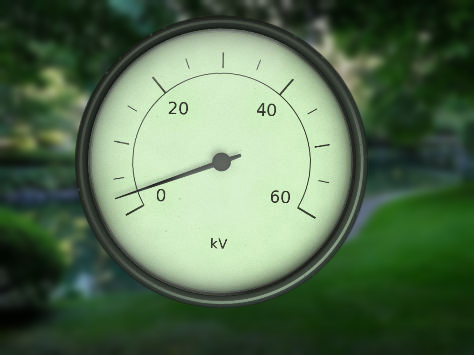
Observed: 2.5 kV
